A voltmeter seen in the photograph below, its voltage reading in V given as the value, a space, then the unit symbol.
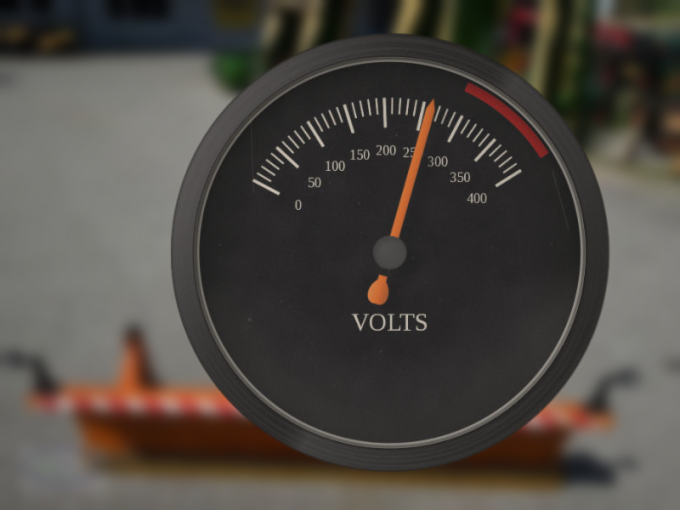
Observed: 260 V
